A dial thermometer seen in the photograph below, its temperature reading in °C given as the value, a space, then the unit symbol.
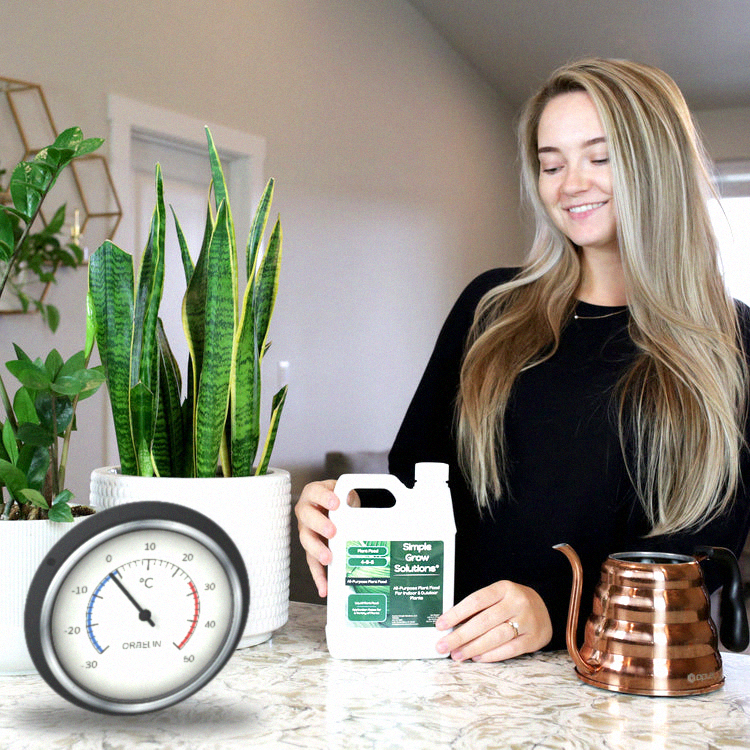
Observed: -2 °C
